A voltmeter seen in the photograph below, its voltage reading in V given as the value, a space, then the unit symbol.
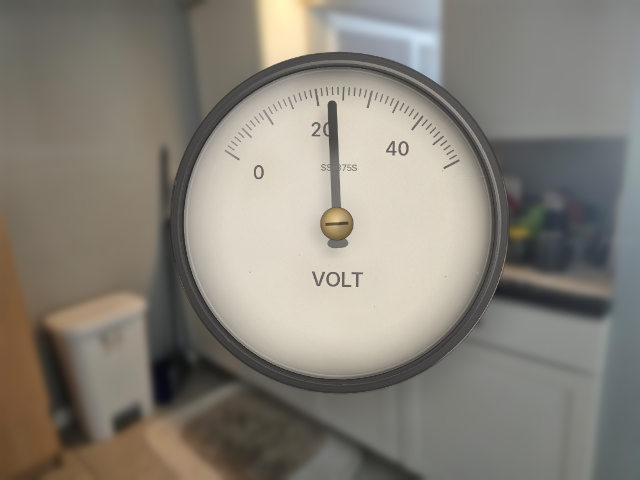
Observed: 23 V
